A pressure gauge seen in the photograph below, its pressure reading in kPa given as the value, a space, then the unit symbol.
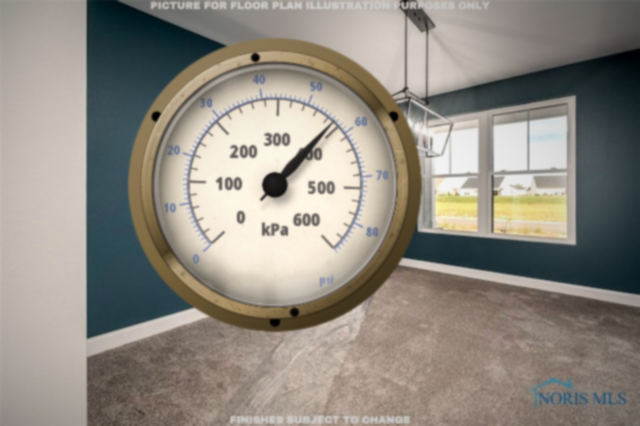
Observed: 390 kPa
